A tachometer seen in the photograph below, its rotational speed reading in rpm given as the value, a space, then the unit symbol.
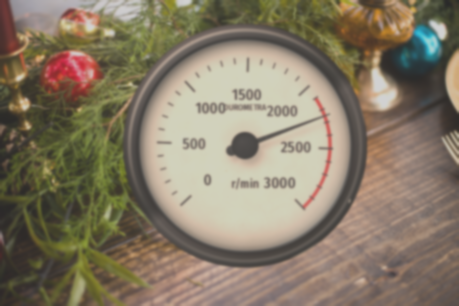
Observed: 2250 rpm
